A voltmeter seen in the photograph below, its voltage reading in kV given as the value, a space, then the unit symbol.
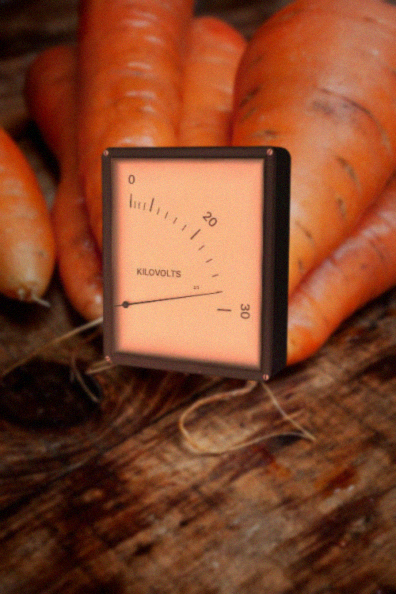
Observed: 28 kV
